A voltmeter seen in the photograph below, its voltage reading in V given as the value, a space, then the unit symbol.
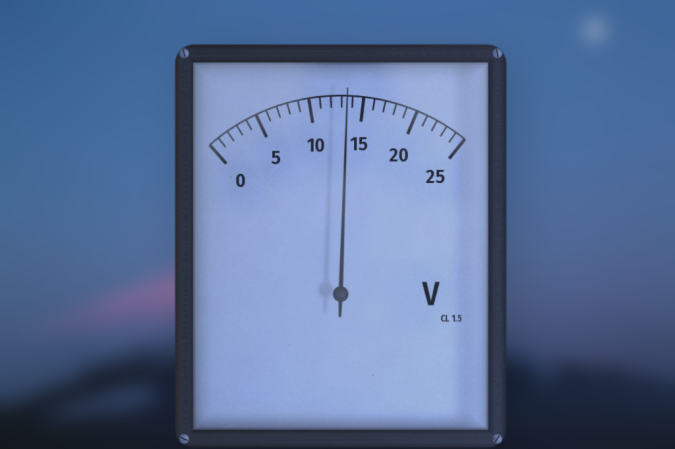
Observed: 13.5 V
